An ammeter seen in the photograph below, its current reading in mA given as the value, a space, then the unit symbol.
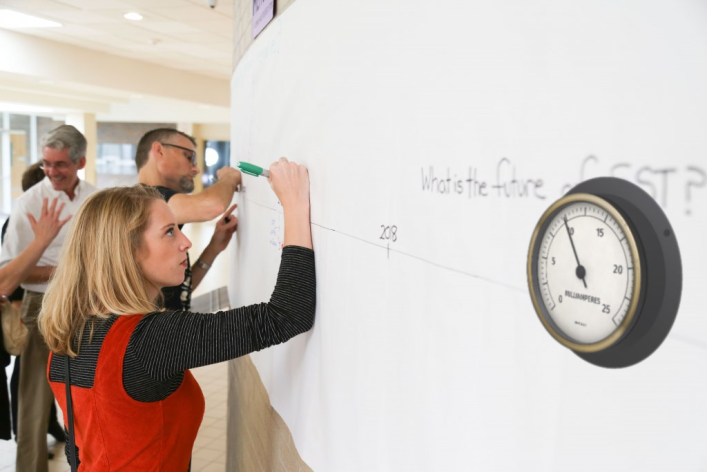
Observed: 10 mA
